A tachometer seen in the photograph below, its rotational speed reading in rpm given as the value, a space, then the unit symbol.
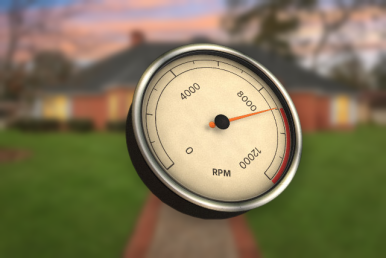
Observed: 9000 rpm
